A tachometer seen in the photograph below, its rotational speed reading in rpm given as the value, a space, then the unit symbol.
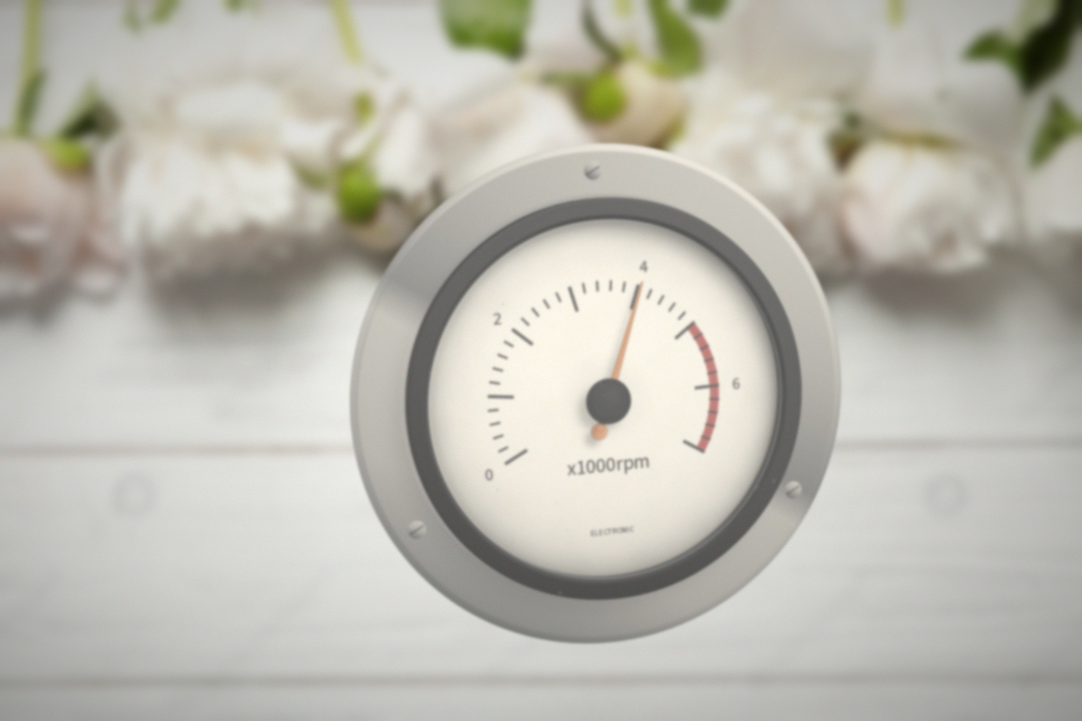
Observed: 4000 rpm
